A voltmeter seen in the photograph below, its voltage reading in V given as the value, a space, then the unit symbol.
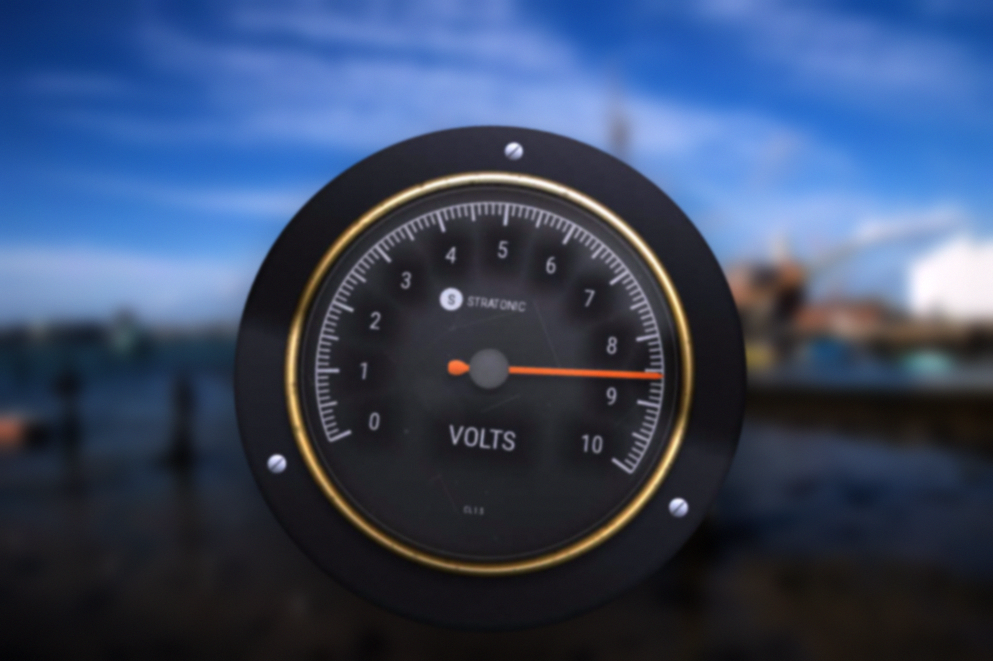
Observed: 8.6 V
